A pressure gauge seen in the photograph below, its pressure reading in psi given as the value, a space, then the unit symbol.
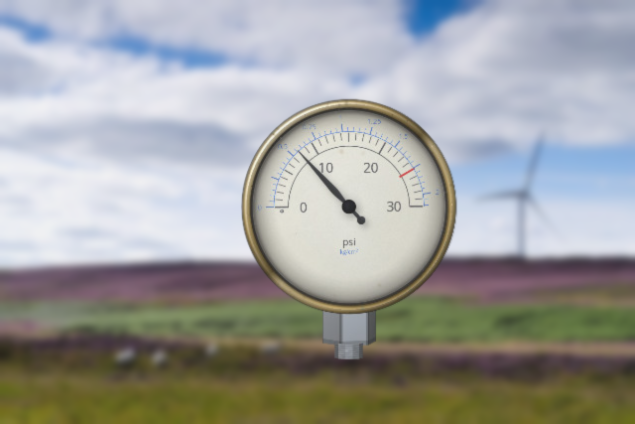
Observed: 8 psi
